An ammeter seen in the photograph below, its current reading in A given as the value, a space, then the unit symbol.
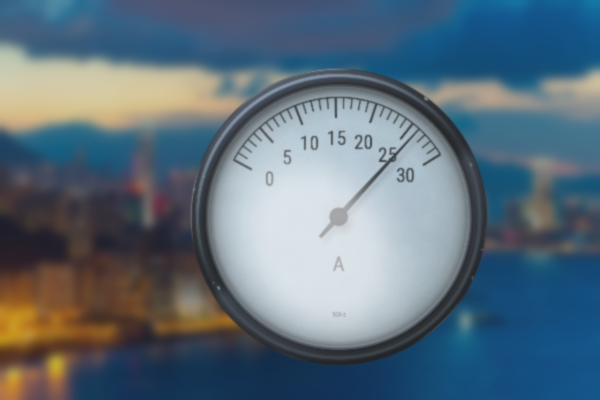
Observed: 26 A
